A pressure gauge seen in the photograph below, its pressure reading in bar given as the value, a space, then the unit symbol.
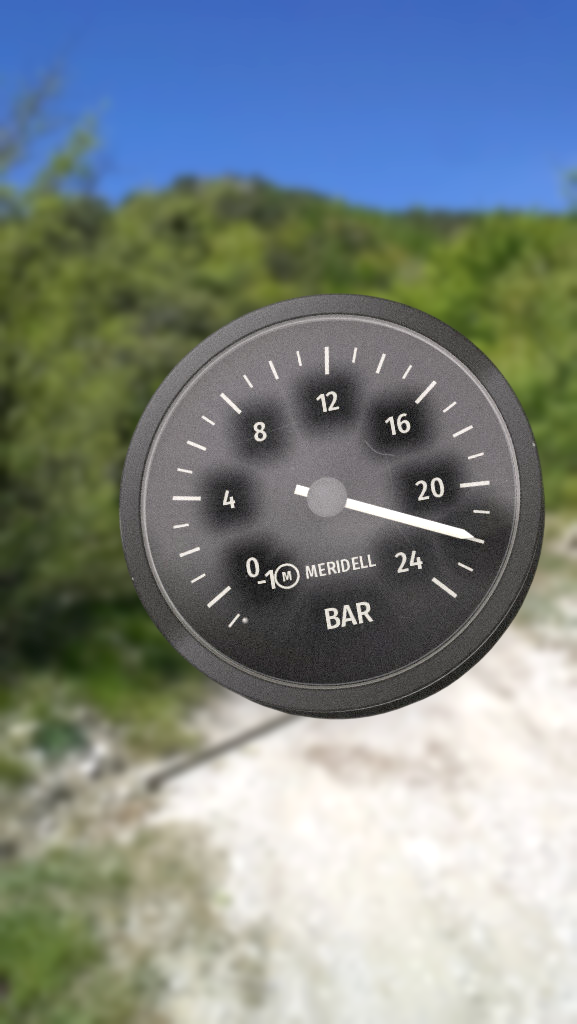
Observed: 22 bar
